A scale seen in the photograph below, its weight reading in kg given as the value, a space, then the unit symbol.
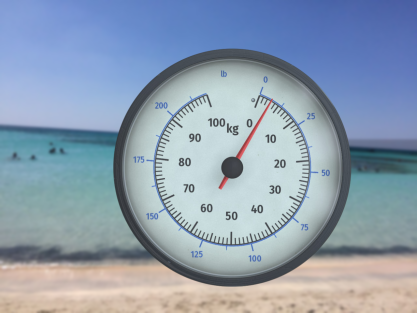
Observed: 3 kg
